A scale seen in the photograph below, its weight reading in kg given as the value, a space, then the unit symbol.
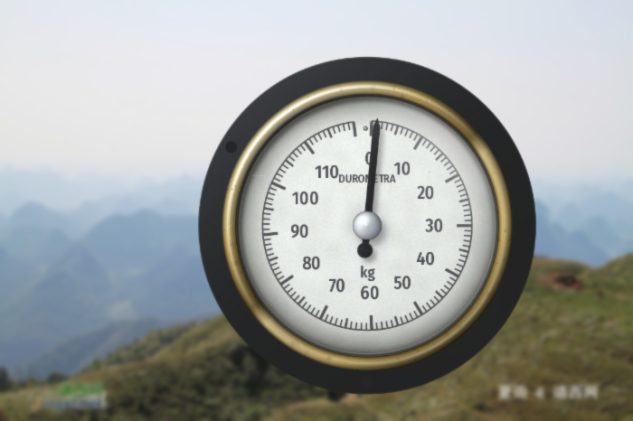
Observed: 1 kg
